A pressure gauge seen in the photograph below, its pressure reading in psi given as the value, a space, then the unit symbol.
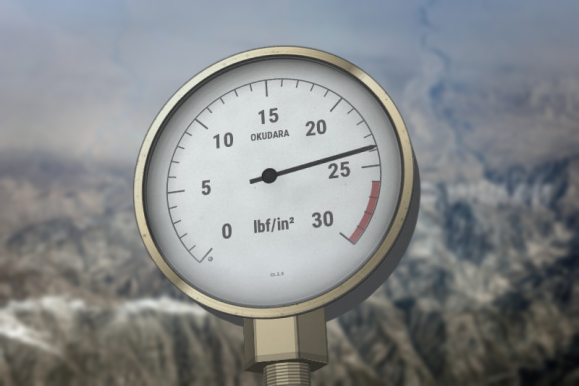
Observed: 24 psi
